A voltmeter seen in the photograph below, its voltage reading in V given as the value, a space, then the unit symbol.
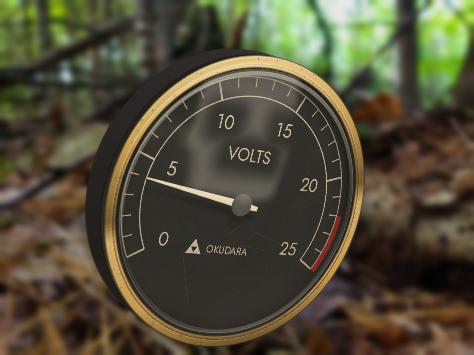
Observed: 4 V
